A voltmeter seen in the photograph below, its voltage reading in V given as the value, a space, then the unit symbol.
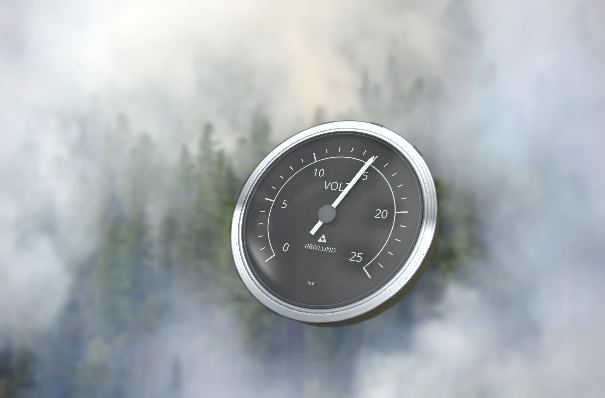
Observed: 15 V
